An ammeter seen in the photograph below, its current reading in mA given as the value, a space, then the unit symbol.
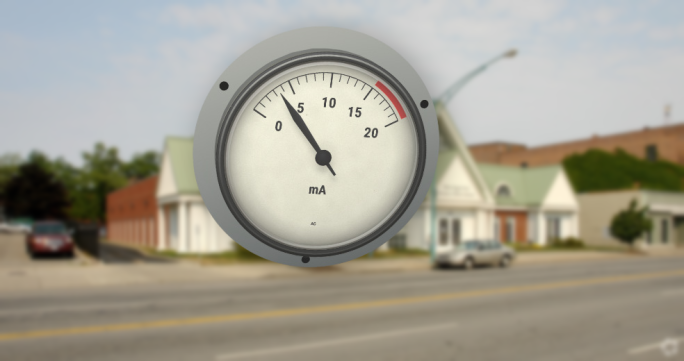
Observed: 3.5 mA
